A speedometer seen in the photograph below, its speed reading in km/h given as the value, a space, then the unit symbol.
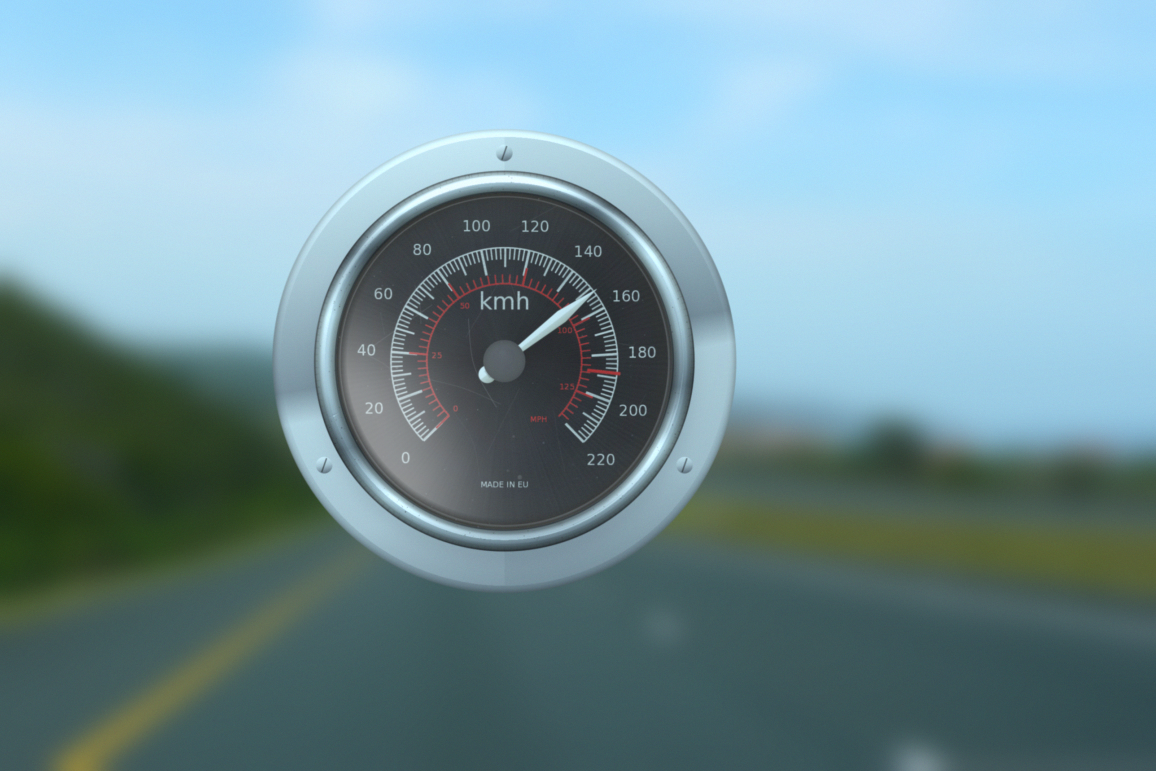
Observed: 152 km/h
